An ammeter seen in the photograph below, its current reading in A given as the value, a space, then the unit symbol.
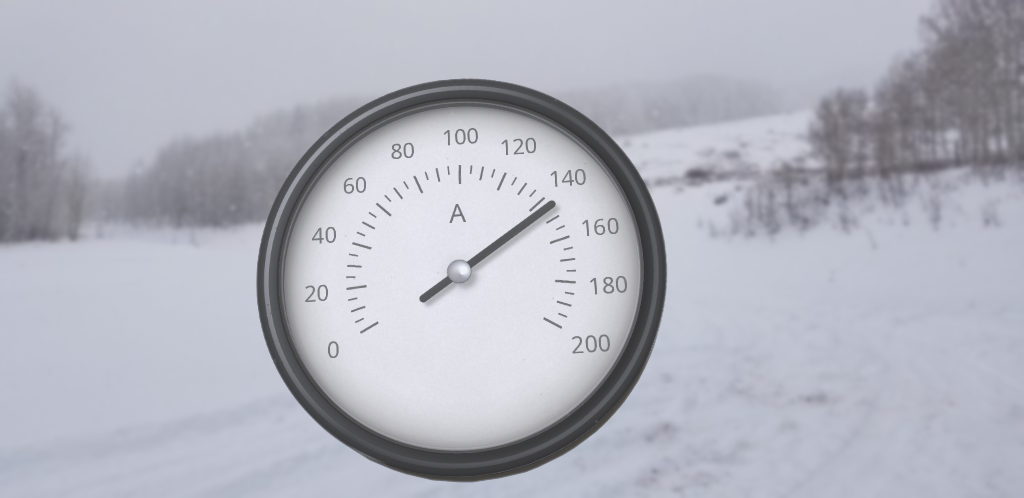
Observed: 145 A
